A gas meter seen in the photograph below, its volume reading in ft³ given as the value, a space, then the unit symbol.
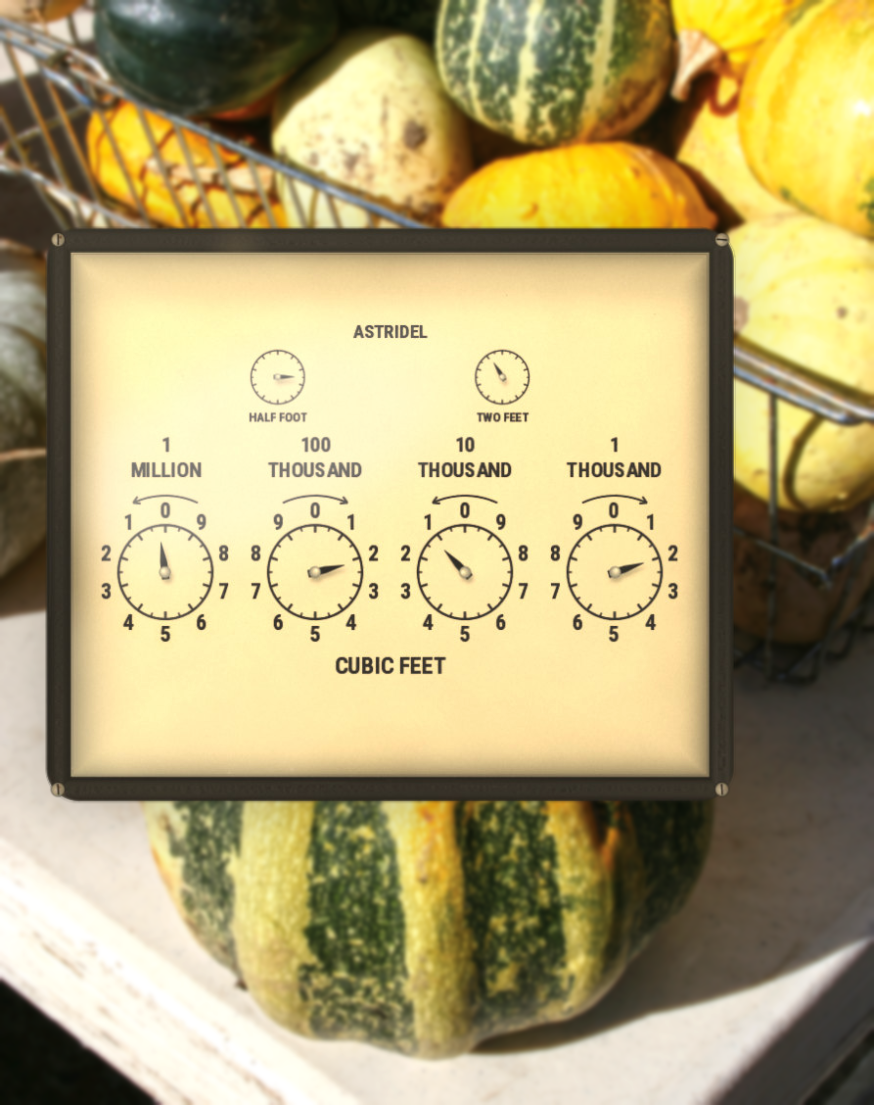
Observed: 21200 ft³
